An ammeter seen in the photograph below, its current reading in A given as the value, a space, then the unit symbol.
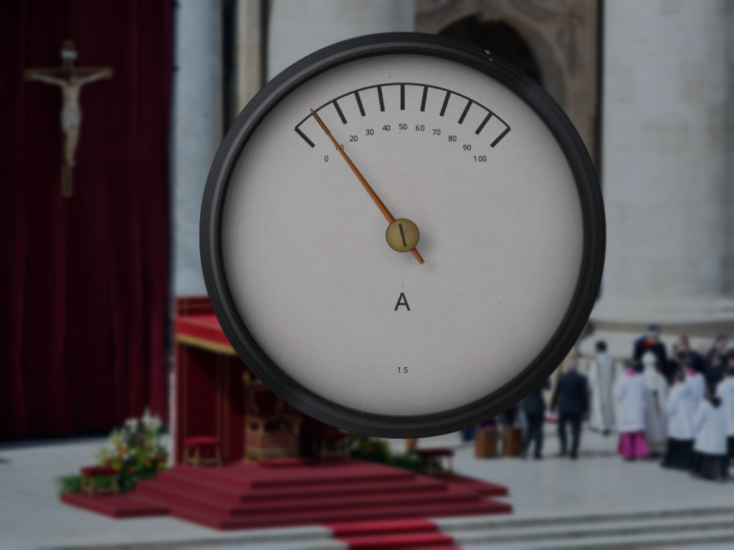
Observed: 10 A
